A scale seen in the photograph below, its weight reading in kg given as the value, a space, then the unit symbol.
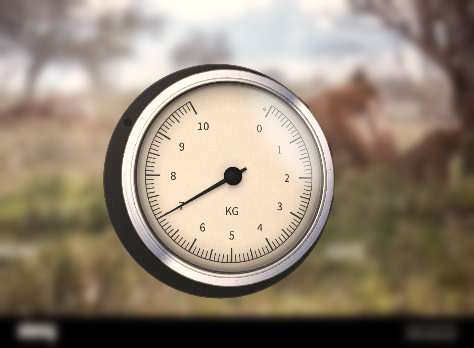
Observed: 7 kg
